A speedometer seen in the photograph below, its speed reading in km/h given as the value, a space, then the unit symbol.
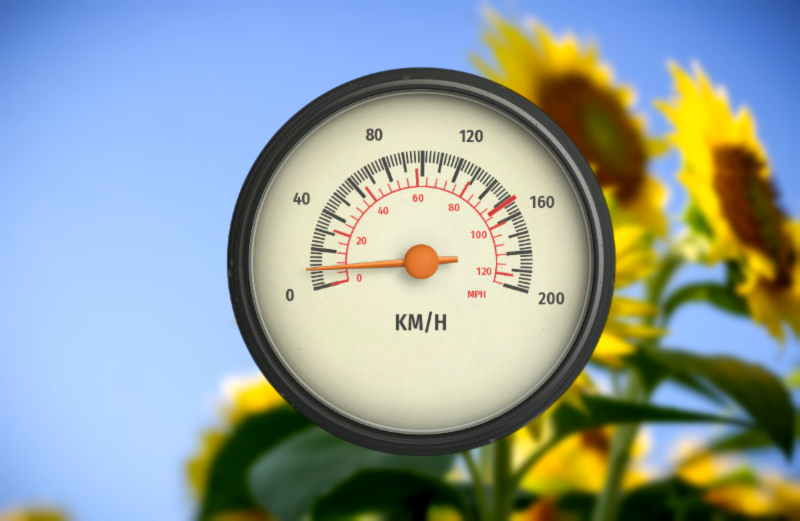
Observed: 10 km/h
